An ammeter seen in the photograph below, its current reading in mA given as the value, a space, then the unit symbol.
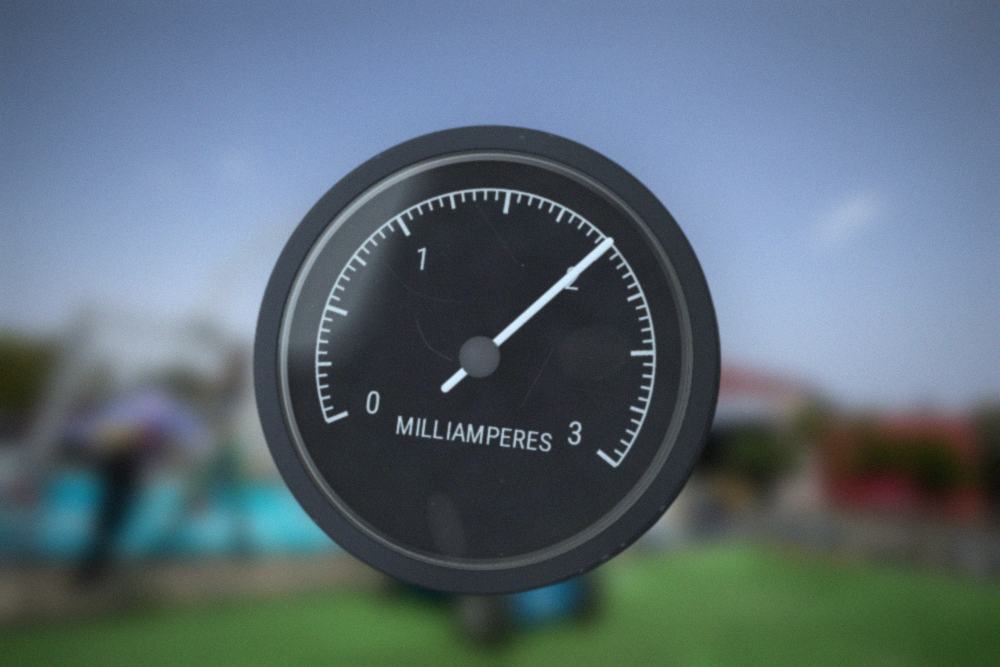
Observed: 2 mA
